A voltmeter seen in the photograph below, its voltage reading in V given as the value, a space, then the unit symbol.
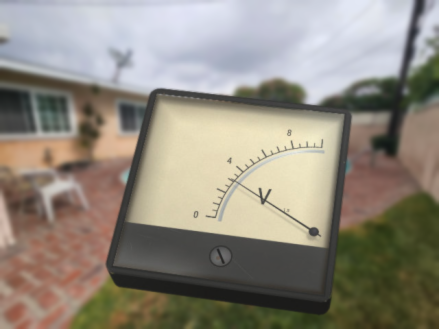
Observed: 3 V
